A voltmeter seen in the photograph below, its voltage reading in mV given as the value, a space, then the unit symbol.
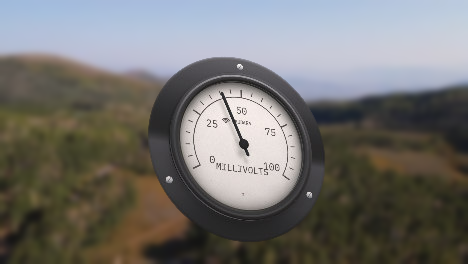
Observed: 40 mV
